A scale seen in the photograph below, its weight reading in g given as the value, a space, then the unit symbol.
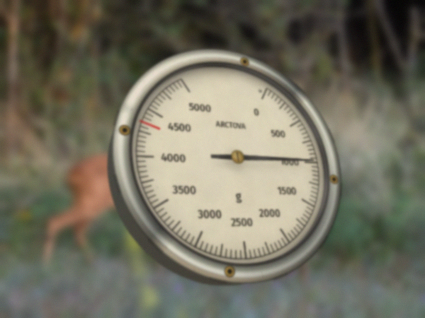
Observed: 1000 g
